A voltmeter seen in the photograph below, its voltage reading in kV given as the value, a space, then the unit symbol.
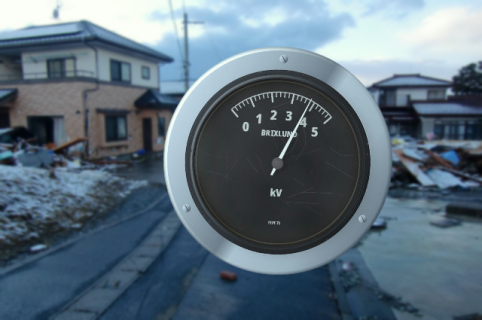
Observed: 3.8 kV
